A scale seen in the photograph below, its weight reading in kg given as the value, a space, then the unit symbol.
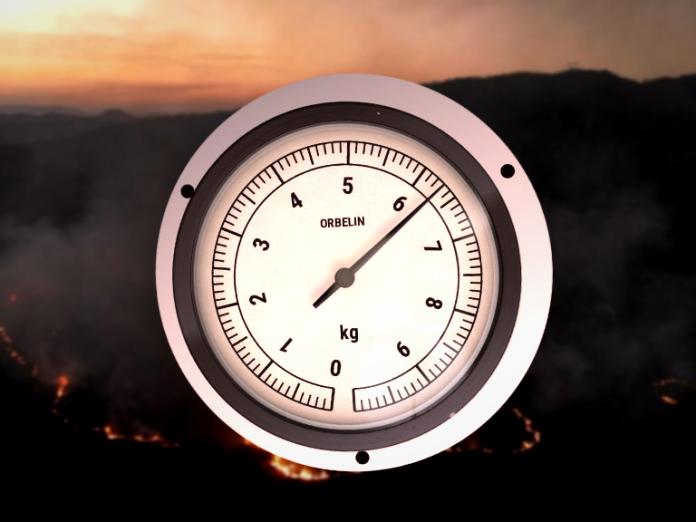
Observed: 6.3 kg
